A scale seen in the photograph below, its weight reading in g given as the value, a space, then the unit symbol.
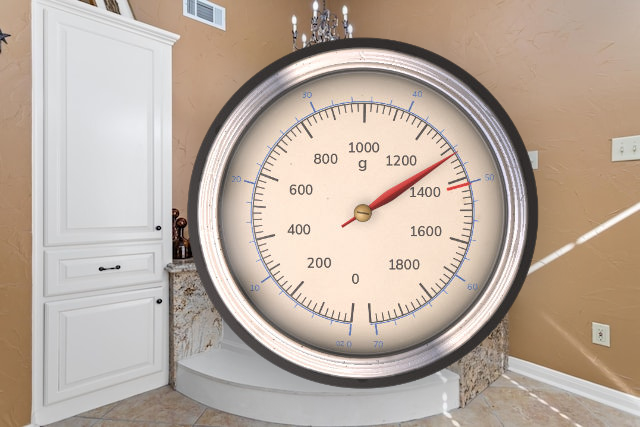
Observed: 1320 g
